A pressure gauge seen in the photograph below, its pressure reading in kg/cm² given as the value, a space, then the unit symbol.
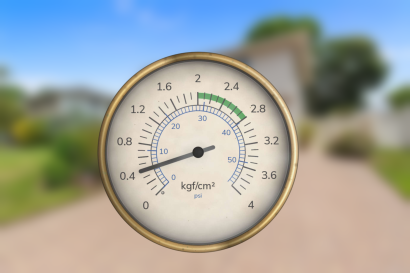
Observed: 0.4 kg/cm²
